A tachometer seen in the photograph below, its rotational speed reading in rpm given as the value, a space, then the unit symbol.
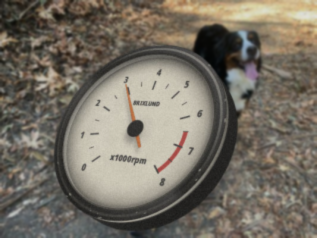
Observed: 3000 rpm
